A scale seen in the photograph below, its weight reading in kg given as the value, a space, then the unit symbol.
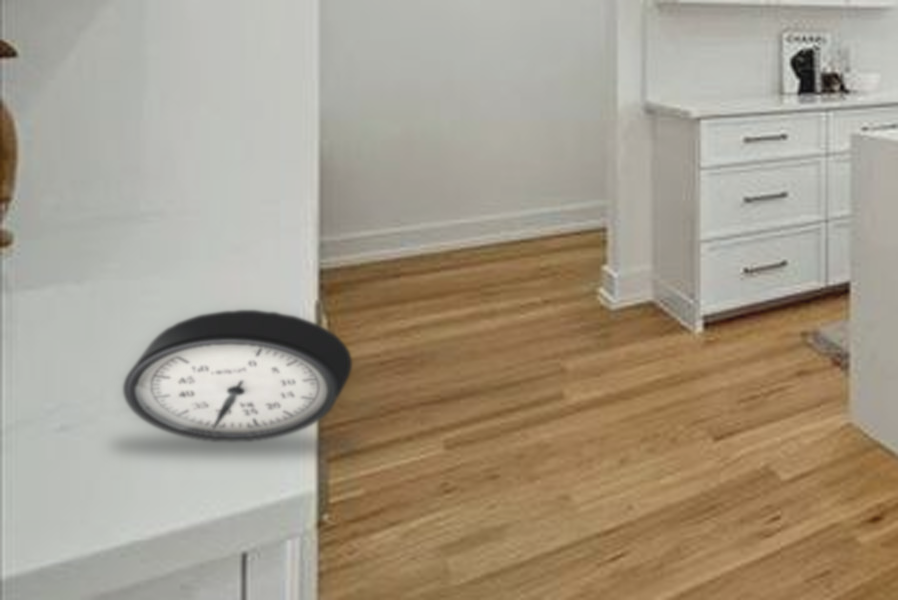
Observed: 30 kg
